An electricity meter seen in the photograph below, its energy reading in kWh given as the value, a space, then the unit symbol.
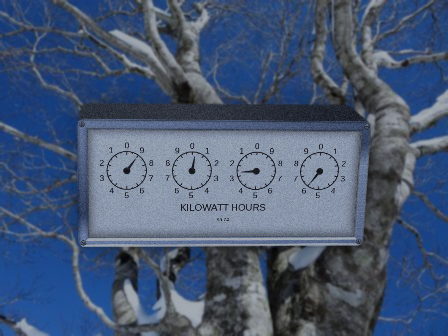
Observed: 9026 kWh
